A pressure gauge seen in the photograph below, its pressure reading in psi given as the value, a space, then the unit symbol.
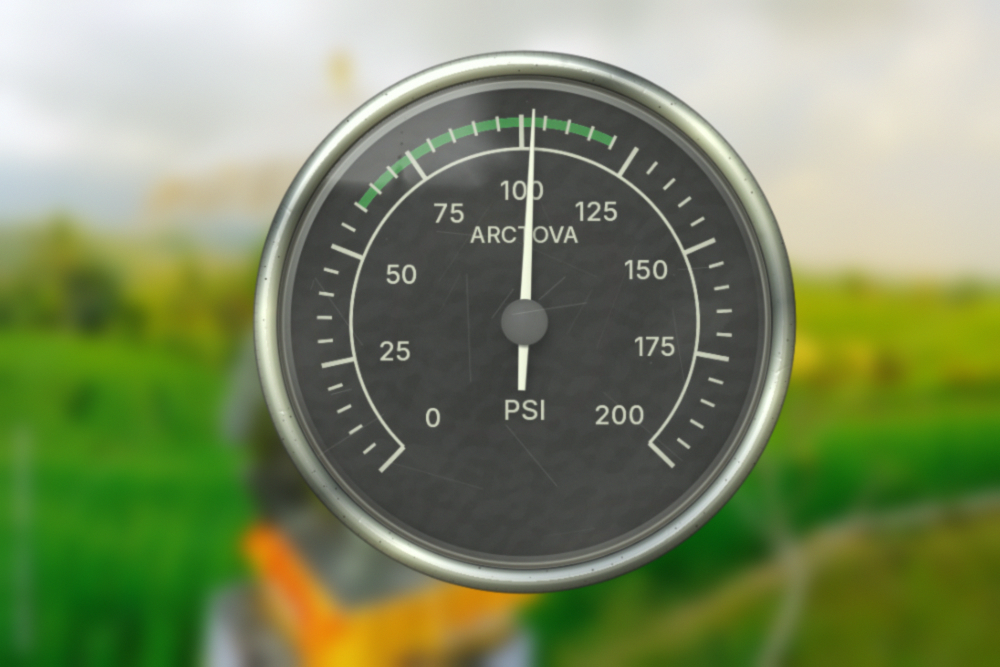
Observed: 102.5 psi
